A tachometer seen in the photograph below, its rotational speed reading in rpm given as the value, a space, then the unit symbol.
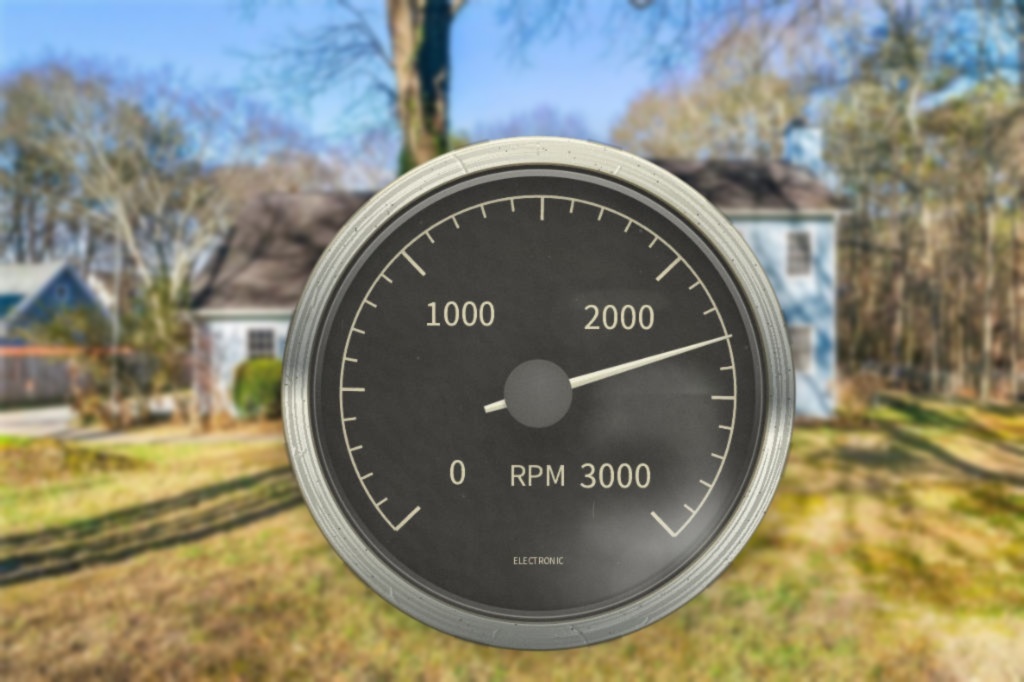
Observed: 2300 rpm
